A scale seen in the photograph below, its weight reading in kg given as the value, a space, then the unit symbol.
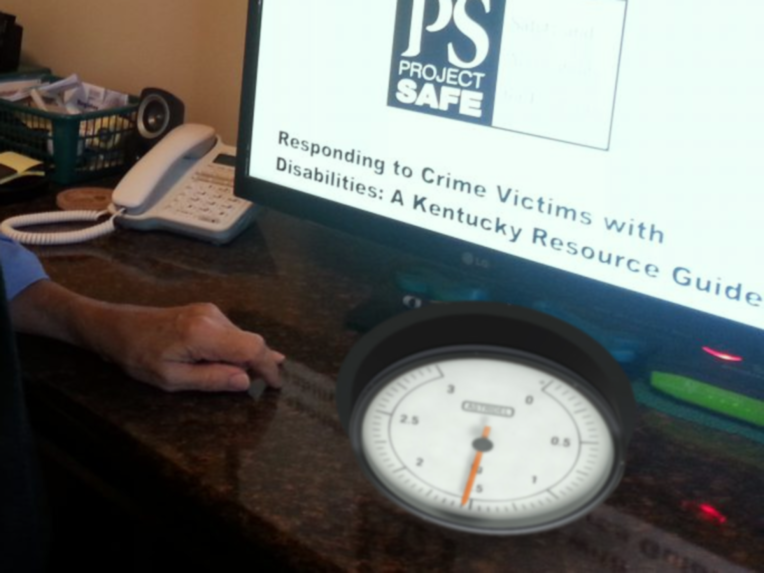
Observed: 1.55 kg
